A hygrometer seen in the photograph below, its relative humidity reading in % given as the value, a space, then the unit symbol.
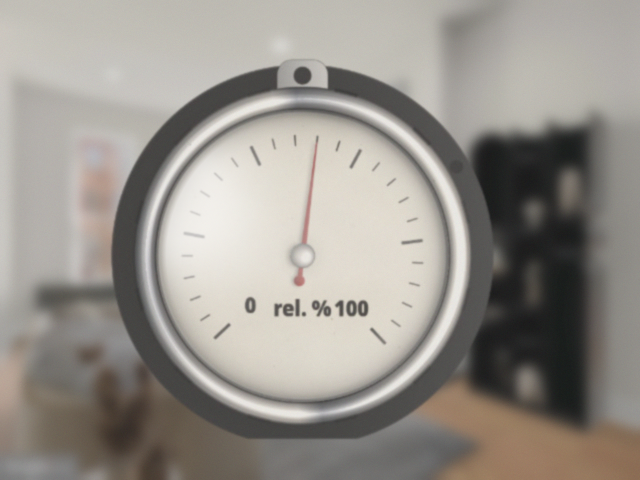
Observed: 52 %
